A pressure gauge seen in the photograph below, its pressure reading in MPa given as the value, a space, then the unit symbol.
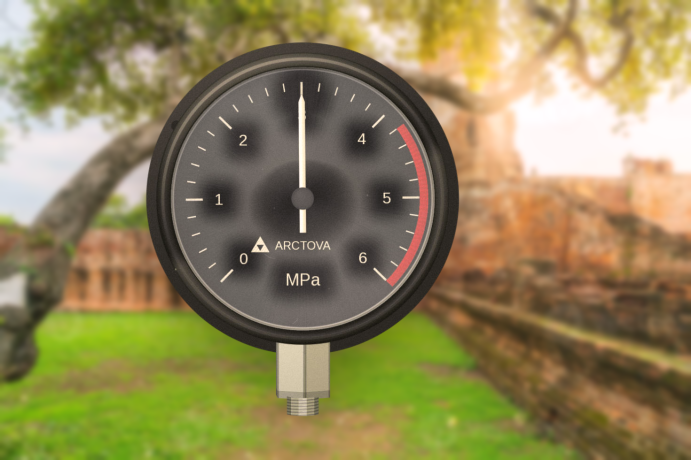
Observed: 3 MPa
